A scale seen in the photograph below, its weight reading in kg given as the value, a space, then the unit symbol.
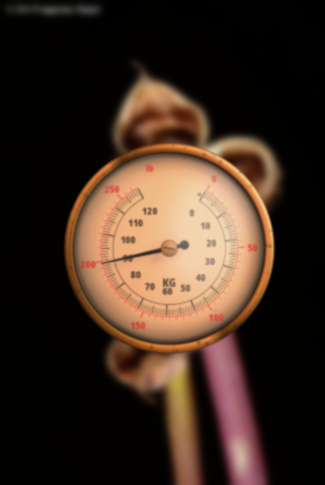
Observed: 90 kg
